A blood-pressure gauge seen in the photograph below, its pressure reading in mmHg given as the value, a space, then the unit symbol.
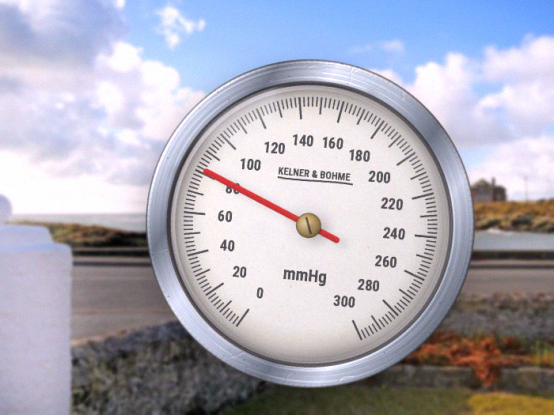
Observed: 82 mmHg
